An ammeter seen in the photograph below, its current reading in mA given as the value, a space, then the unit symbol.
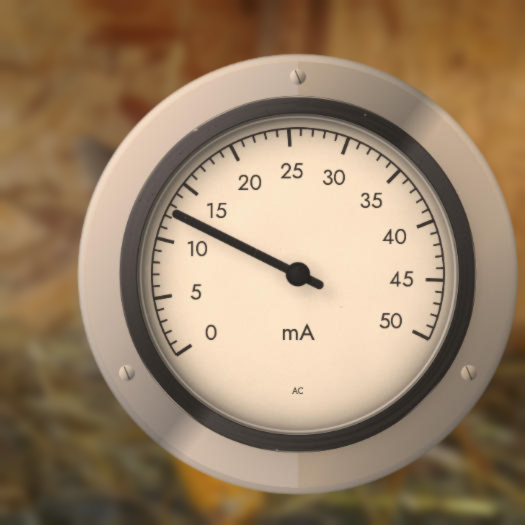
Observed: 12.5 mA
